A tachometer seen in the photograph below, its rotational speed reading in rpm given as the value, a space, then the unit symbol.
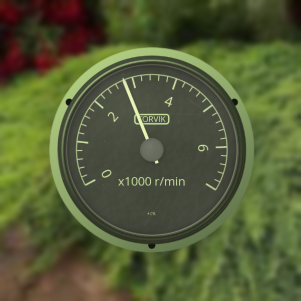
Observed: 2800 rpm
